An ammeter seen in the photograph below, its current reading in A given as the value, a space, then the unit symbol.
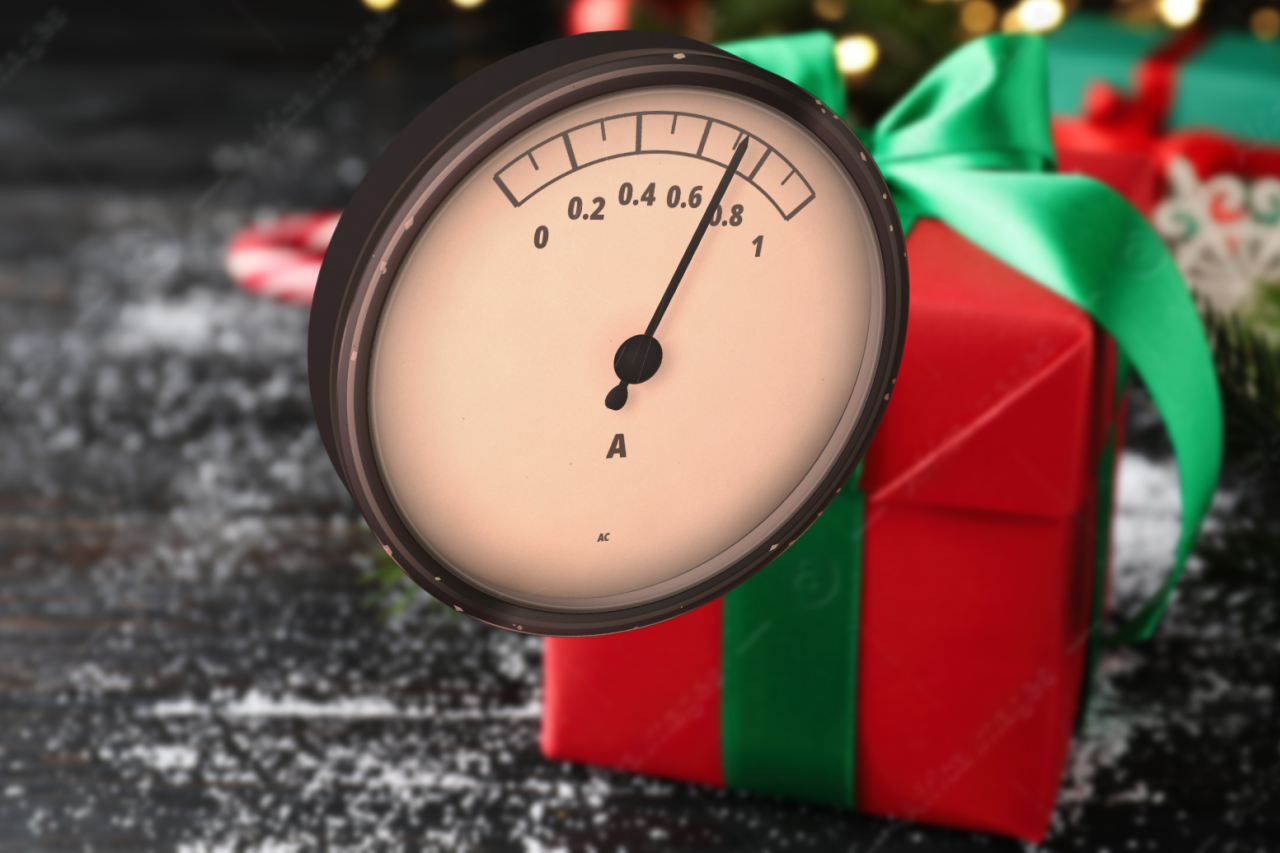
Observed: 0.7 A
